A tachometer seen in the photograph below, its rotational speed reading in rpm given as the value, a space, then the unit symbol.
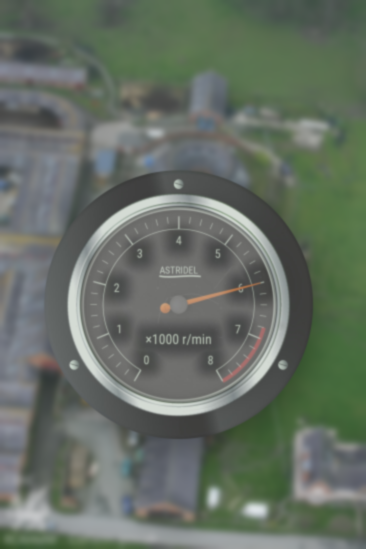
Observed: 6000 rpm
